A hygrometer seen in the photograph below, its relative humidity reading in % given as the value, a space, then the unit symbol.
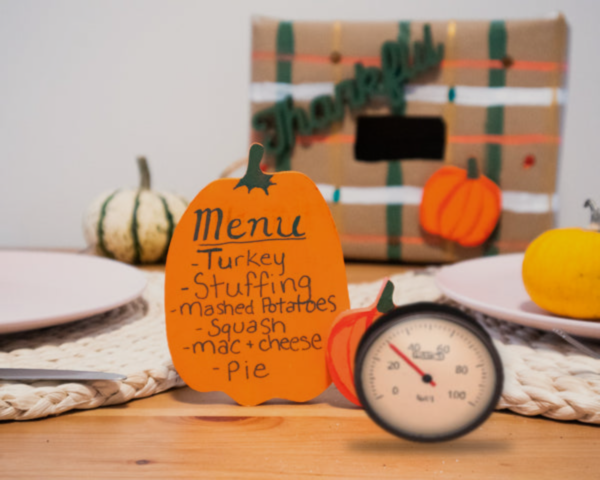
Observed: 30 %
